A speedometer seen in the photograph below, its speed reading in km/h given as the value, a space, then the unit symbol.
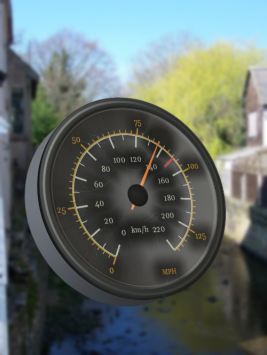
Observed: 135 km/h
